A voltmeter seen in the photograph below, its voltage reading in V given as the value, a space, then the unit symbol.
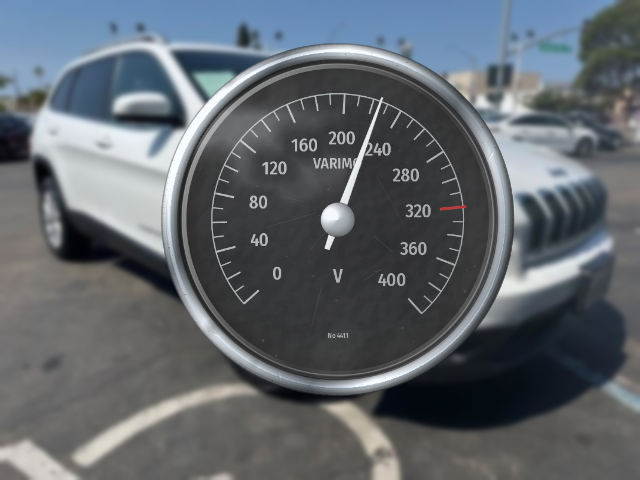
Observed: 225 V
